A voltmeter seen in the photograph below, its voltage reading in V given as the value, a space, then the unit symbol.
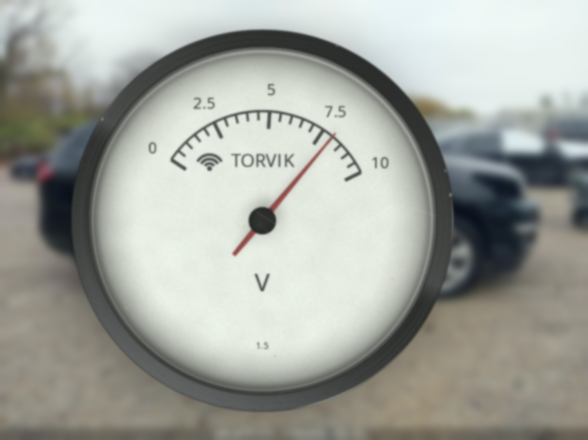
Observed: 8 V
